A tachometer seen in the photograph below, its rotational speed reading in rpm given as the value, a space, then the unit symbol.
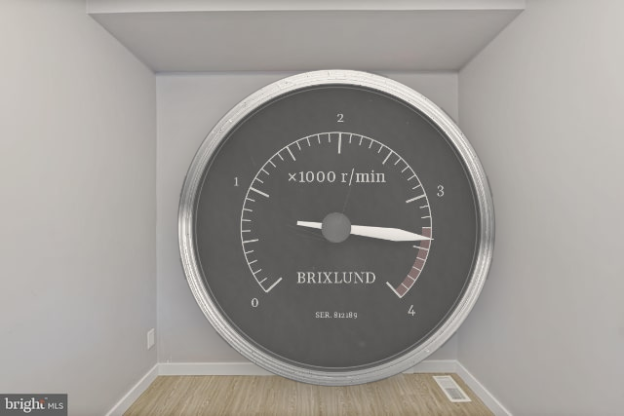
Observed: 3400 rpm
